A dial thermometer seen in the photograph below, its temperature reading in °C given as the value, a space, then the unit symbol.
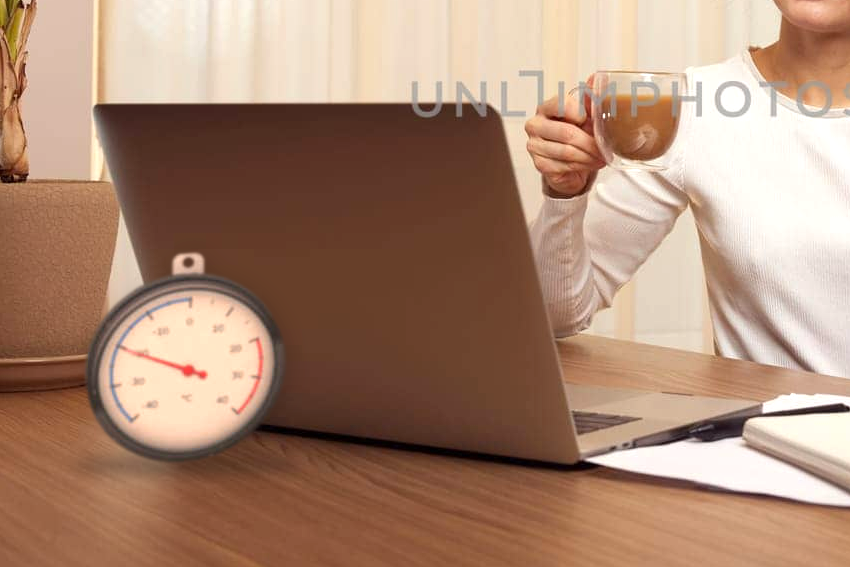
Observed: -20 °C
